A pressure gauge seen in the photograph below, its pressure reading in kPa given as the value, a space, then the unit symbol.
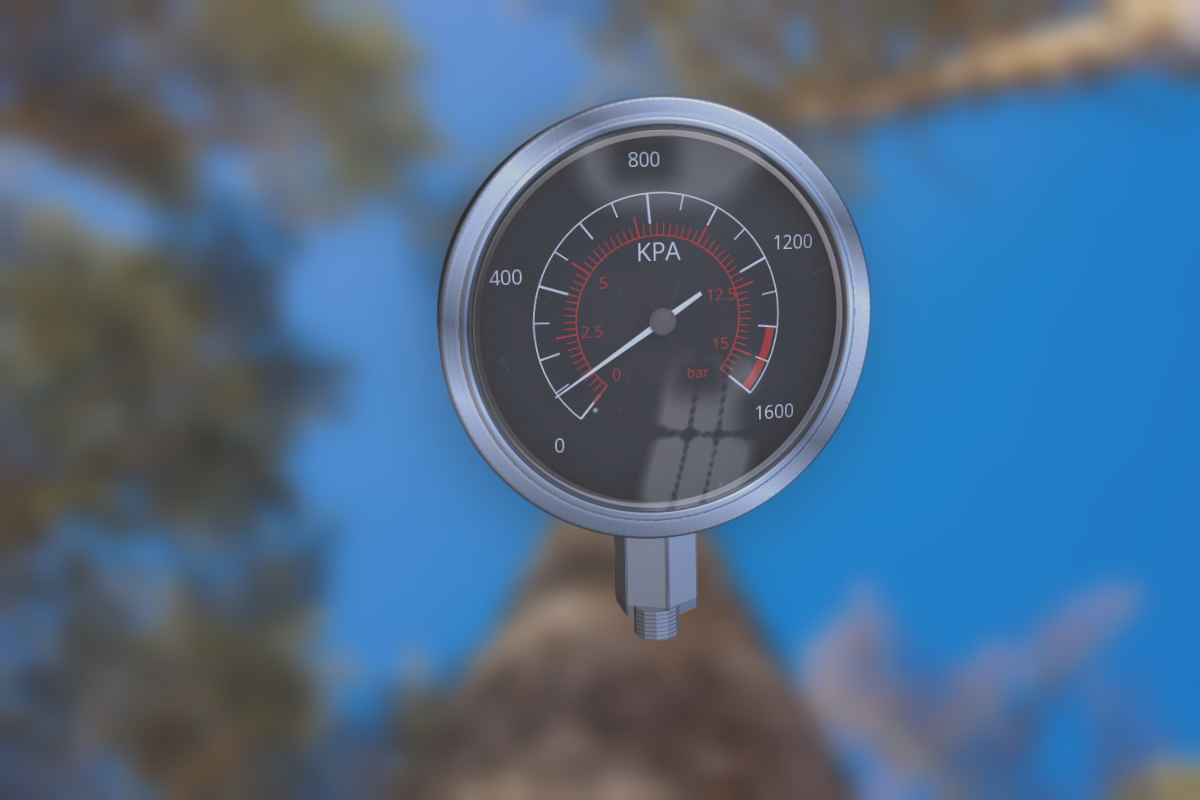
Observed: 100 kPa
